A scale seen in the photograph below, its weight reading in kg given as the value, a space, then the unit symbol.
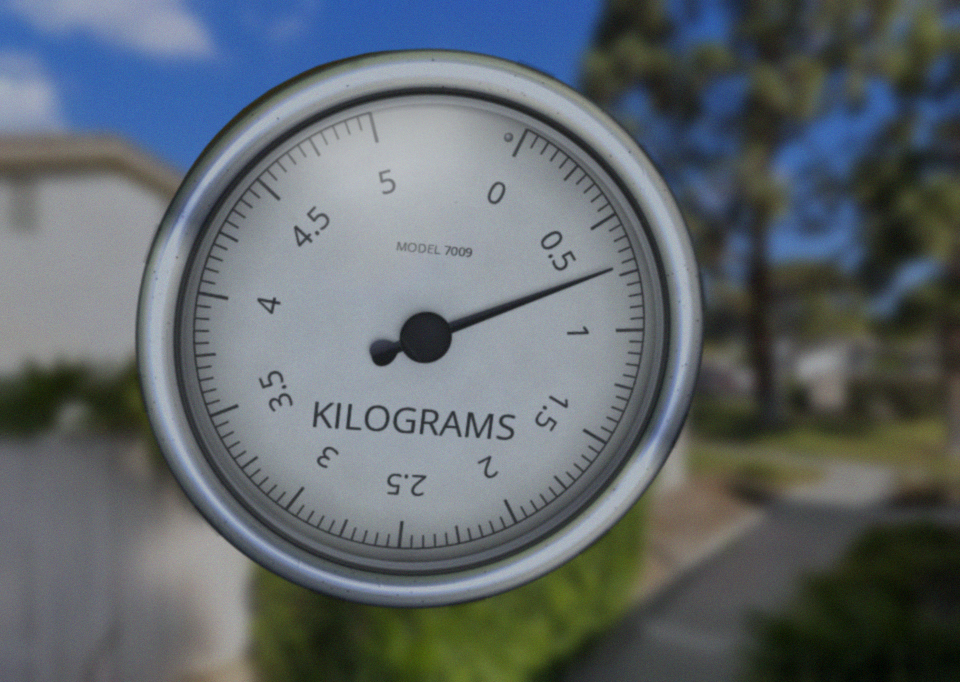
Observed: 0.7 kg
